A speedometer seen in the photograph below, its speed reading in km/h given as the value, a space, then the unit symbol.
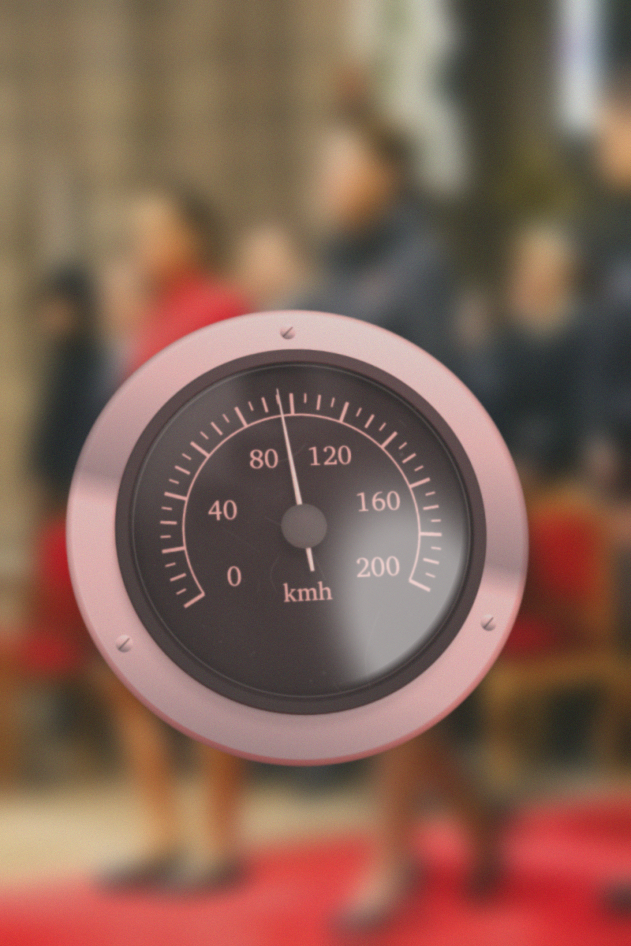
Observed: 95 km/h
